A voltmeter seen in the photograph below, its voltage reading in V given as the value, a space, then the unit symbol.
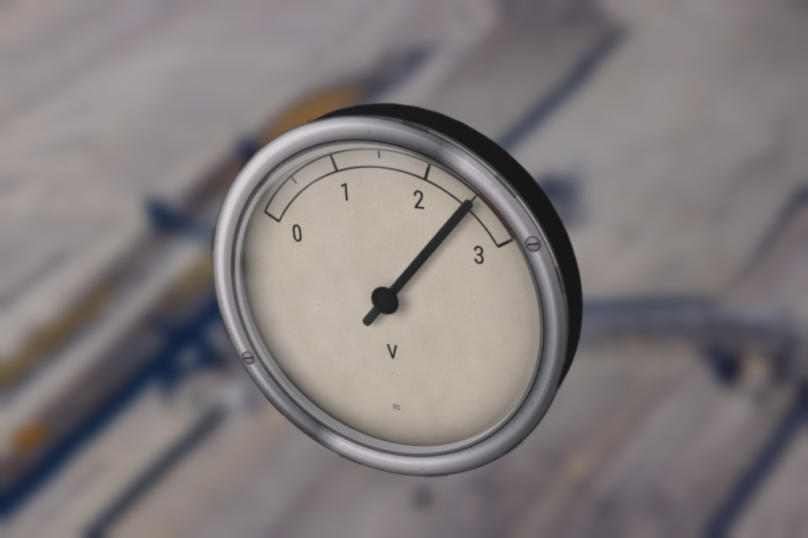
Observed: 2.5 V
